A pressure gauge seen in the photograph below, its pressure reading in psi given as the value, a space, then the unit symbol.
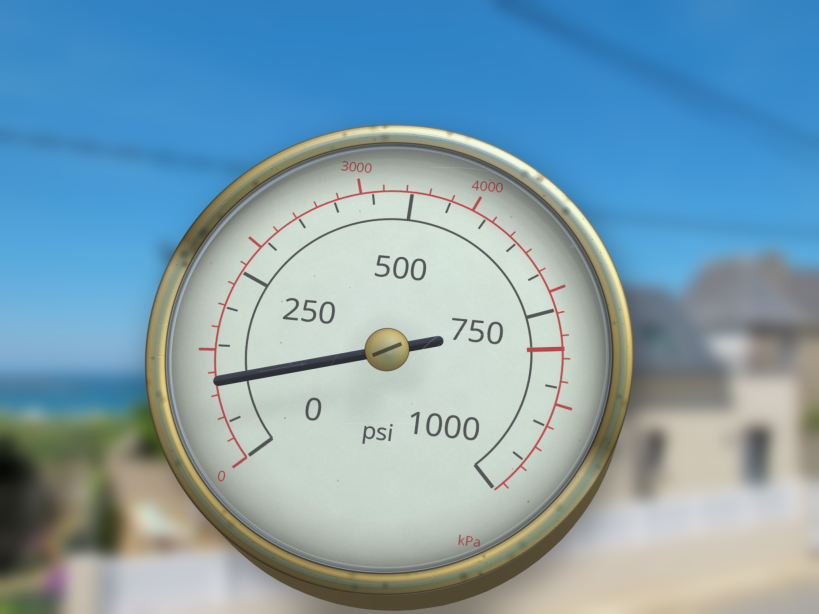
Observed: 100 psi
